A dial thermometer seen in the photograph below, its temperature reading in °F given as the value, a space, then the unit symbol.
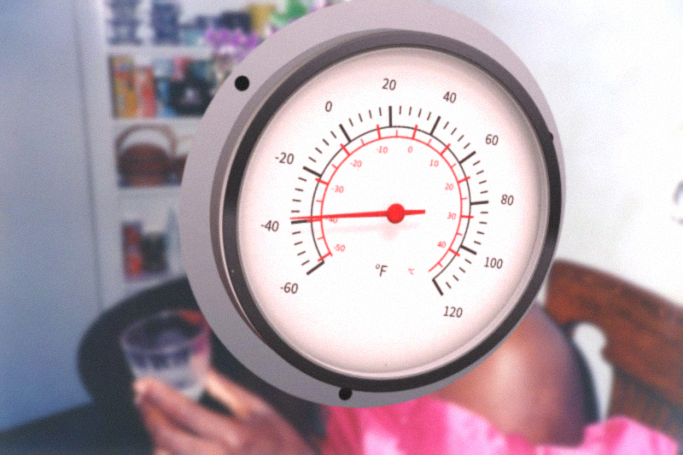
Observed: -38 °F
